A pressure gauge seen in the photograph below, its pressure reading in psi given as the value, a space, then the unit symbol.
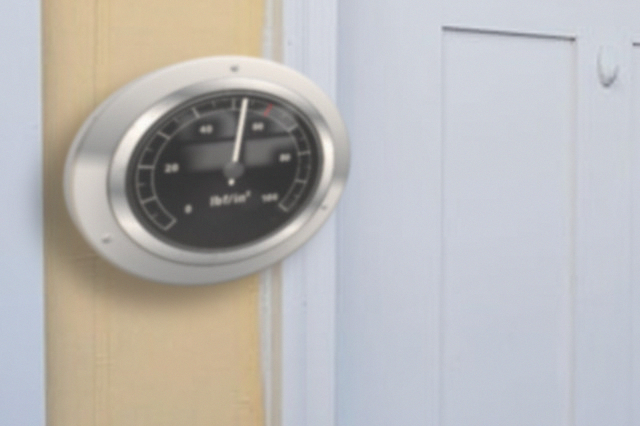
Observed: 52.5 psi
